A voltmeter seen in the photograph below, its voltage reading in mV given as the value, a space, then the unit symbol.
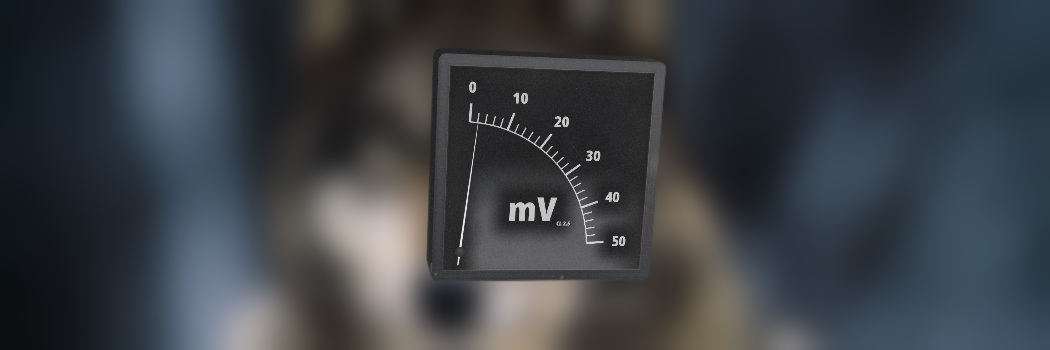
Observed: 2 mV
